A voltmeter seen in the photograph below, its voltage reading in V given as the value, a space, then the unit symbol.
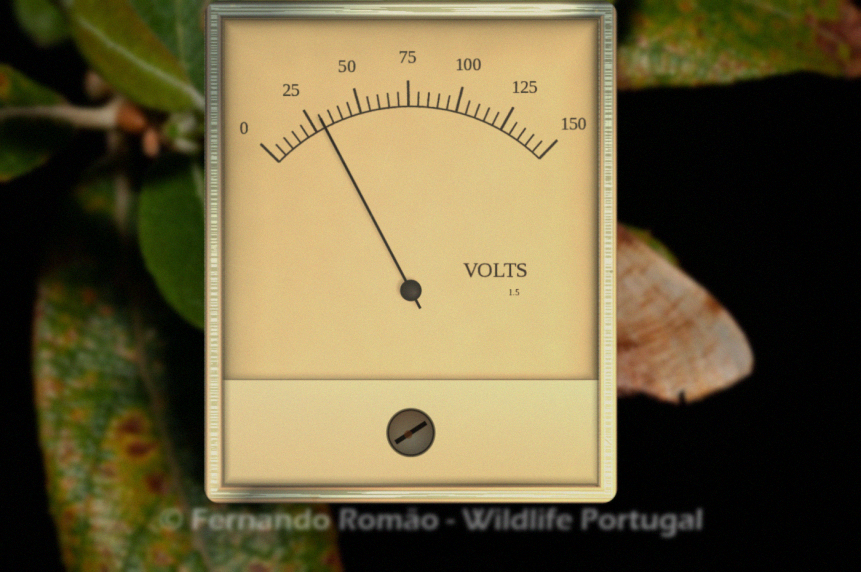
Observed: 30 V
